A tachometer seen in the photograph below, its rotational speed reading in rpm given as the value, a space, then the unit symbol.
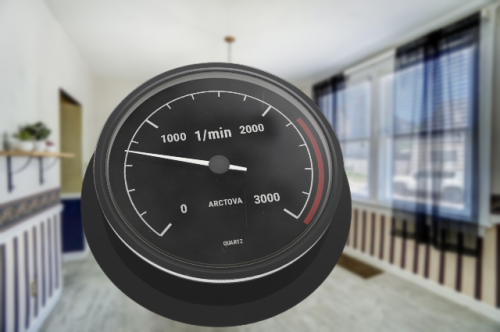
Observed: 700 rpm
